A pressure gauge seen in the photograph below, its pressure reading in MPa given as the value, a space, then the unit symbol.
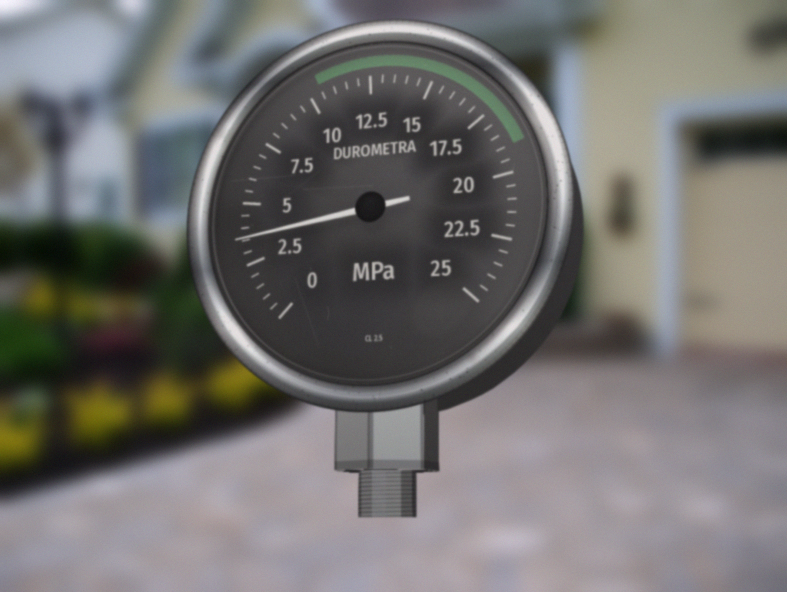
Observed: 3.5 MPa
